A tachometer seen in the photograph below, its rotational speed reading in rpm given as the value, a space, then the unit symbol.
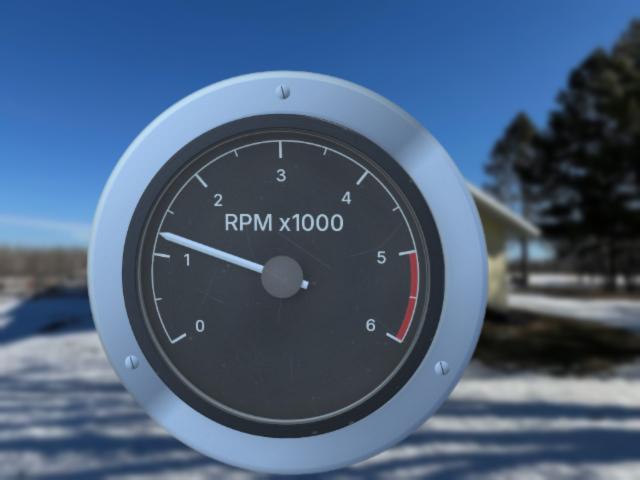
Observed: 1250 rpm
